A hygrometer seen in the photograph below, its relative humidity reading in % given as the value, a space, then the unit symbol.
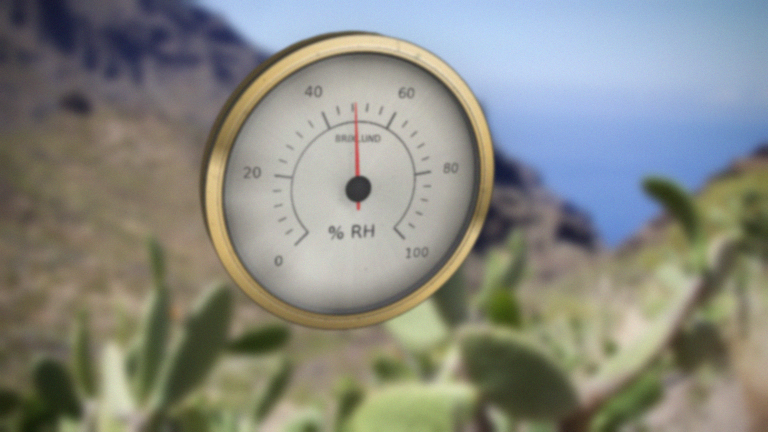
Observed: 48 %
